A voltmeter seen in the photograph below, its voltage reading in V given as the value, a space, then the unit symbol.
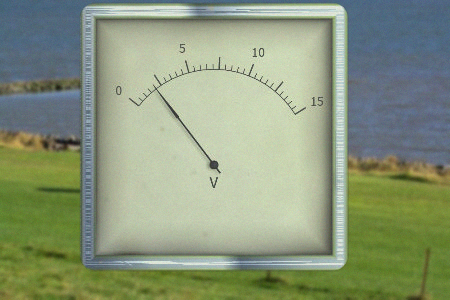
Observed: 2 V
